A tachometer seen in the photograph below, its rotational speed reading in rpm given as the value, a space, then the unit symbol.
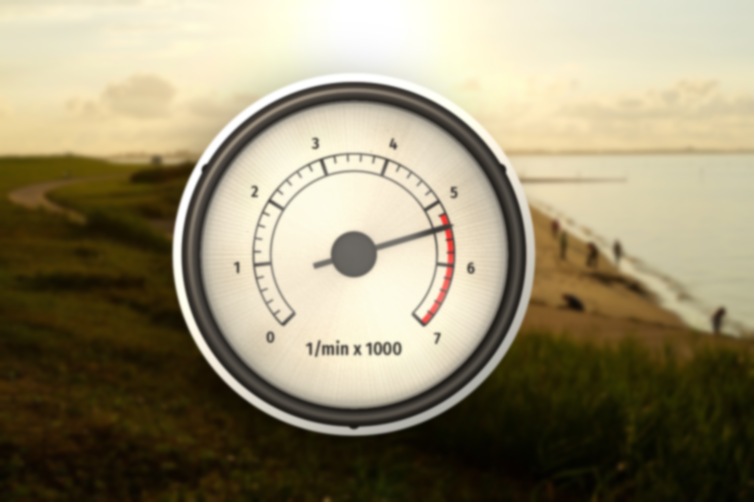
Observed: 5400 rpm
